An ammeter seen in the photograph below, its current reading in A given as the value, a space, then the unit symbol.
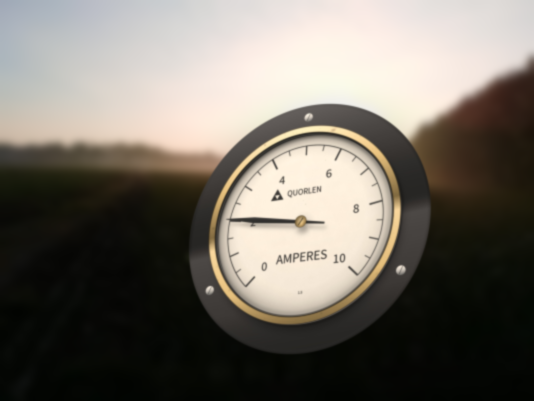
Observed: 2 A
